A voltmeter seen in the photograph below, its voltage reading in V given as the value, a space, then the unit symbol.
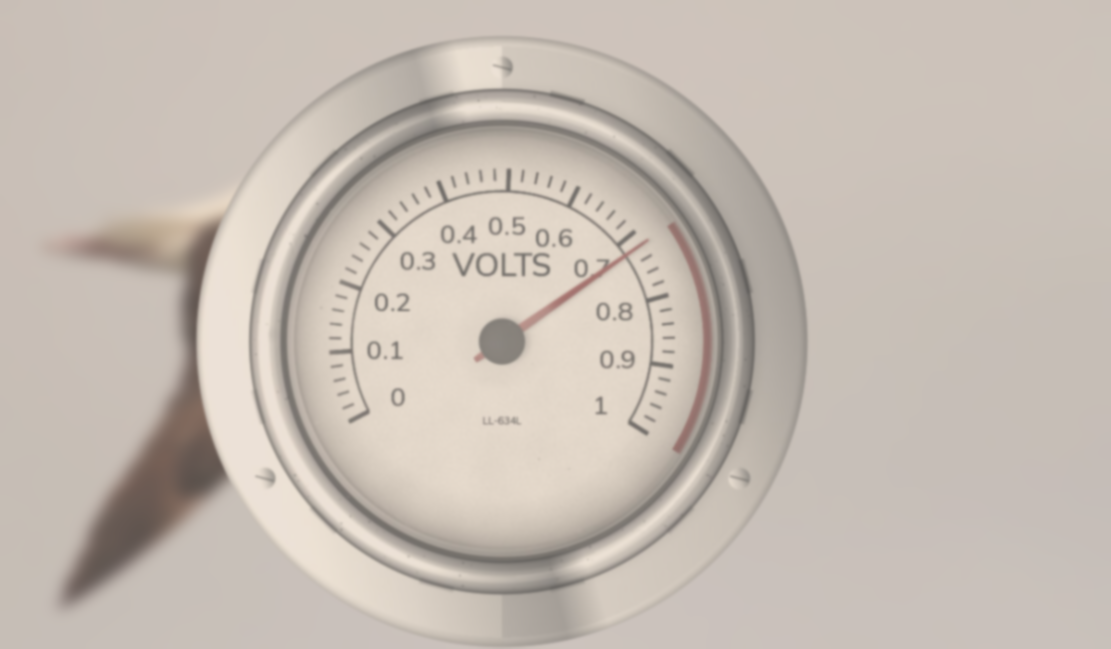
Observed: 0.72 V
